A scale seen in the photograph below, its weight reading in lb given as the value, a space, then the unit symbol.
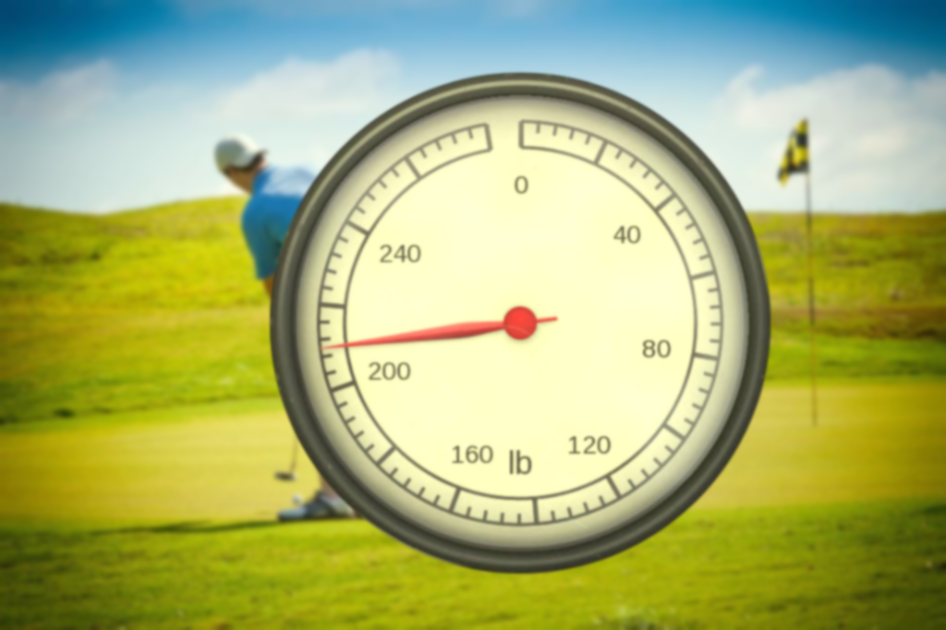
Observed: 210 lb
